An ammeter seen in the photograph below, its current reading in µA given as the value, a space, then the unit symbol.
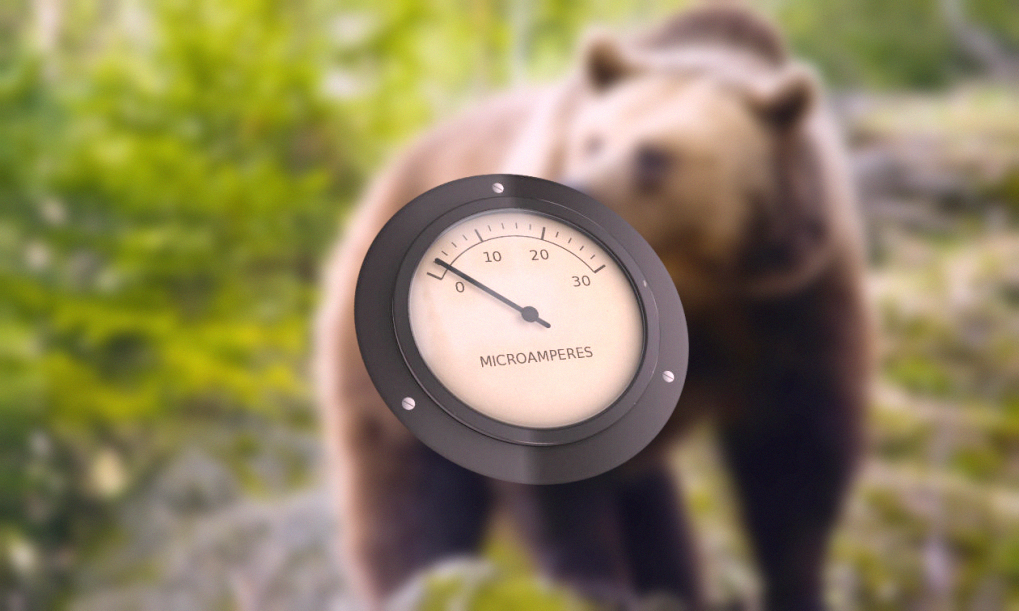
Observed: 2 µA
